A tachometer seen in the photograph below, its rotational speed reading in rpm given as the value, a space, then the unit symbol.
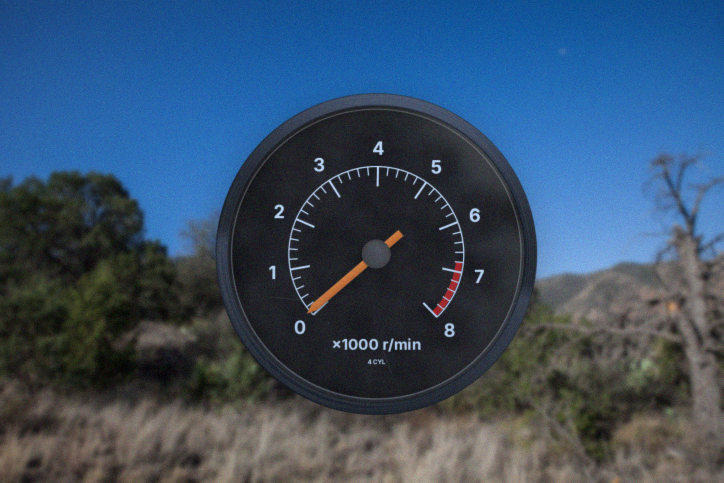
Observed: 100 rpm
